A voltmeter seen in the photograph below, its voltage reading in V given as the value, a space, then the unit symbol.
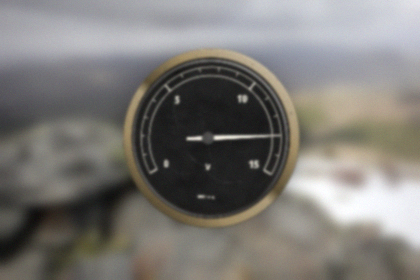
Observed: 13 V
